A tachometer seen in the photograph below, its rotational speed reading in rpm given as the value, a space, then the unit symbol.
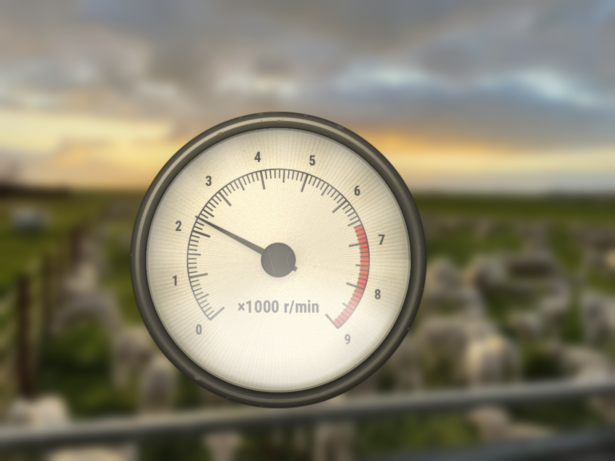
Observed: 2300 rpm
